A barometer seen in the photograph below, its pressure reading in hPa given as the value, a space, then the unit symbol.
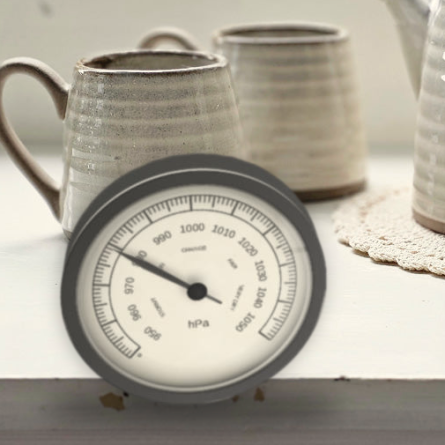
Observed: 980 hPa
